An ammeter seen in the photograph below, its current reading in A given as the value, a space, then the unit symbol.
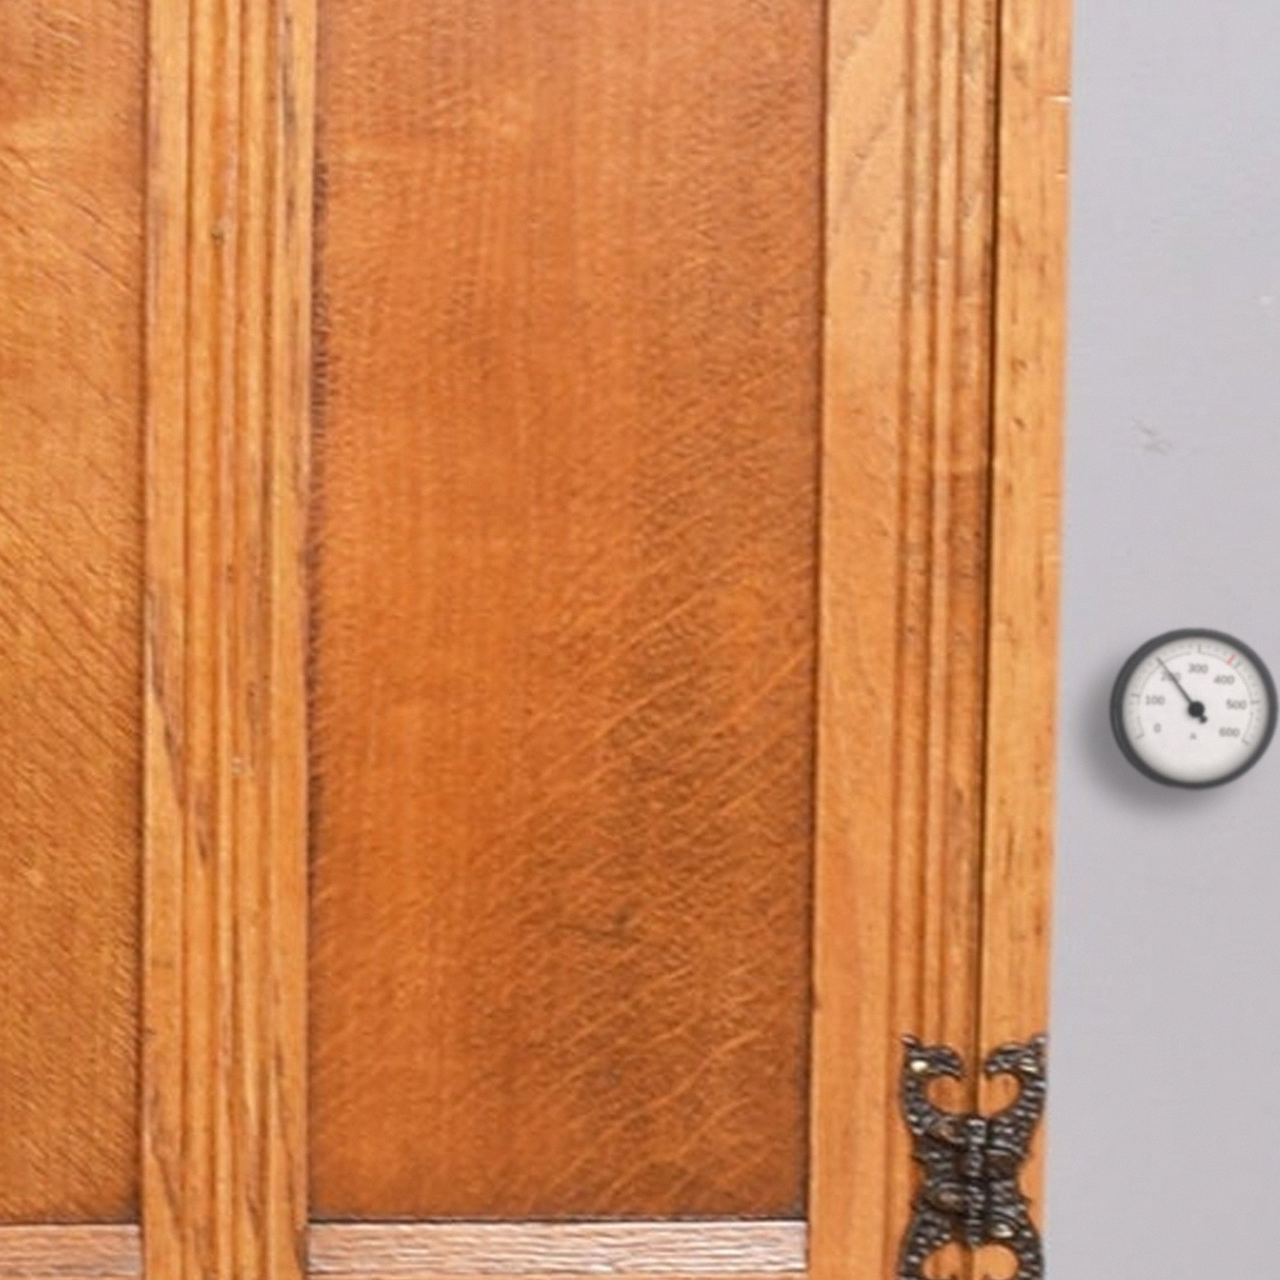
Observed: 200 A
